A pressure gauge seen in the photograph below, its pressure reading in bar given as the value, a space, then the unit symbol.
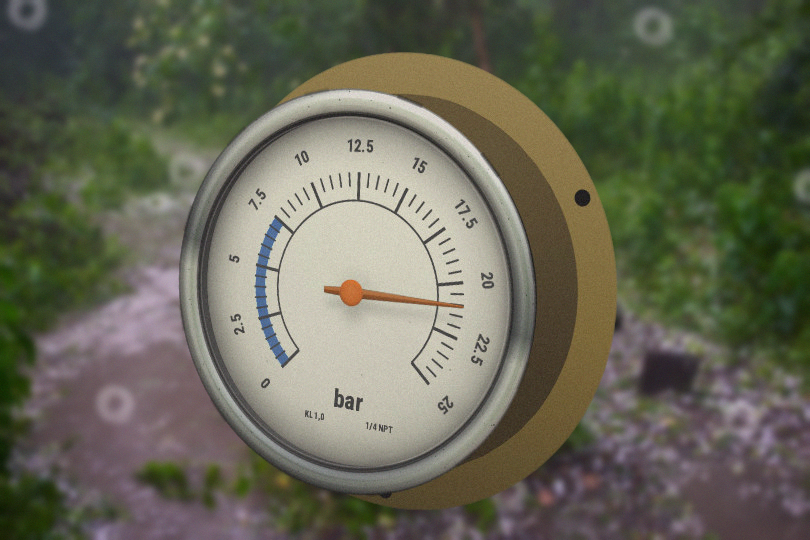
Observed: 21 bar
